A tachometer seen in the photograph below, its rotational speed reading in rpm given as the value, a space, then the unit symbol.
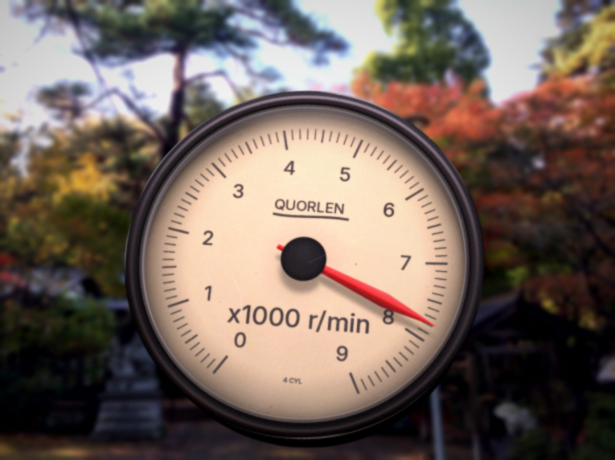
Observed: 7800 rpm
